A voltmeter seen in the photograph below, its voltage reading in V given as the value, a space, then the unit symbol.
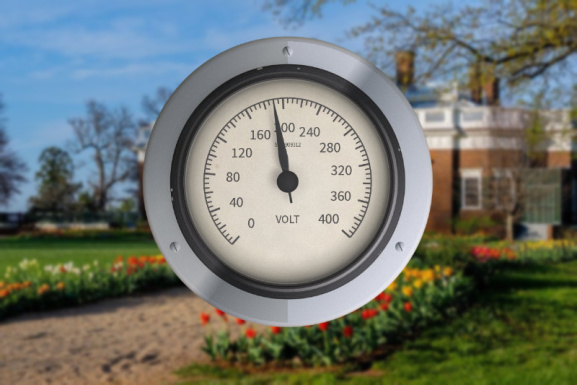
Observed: 190 V
